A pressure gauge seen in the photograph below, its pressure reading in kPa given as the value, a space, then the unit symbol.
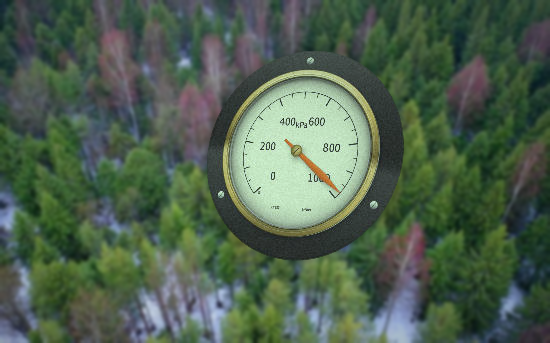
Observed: 975 kPa
